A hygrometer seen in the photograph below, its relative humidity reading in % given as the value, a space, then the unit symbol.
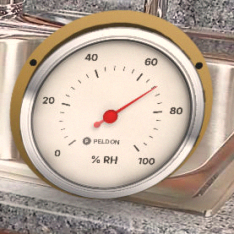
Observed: 68 %
